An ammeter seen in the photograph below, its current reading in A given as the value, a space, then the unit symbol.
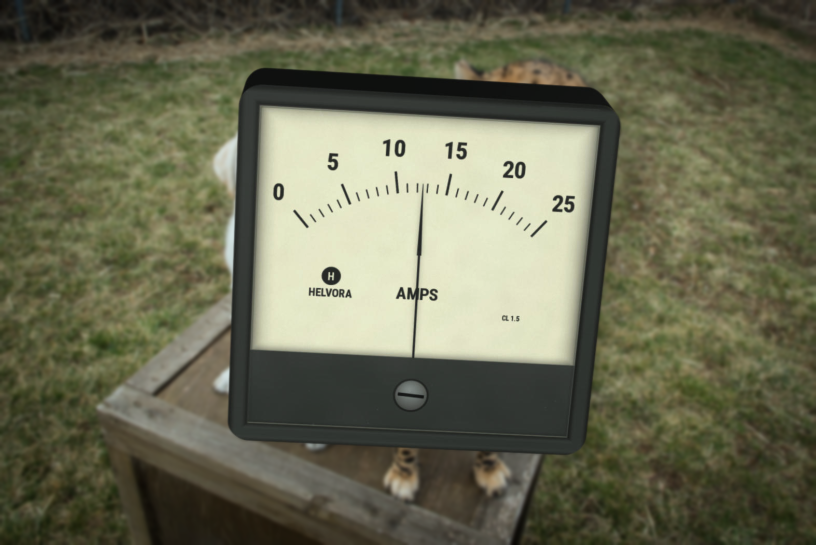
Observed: 12.5 A
